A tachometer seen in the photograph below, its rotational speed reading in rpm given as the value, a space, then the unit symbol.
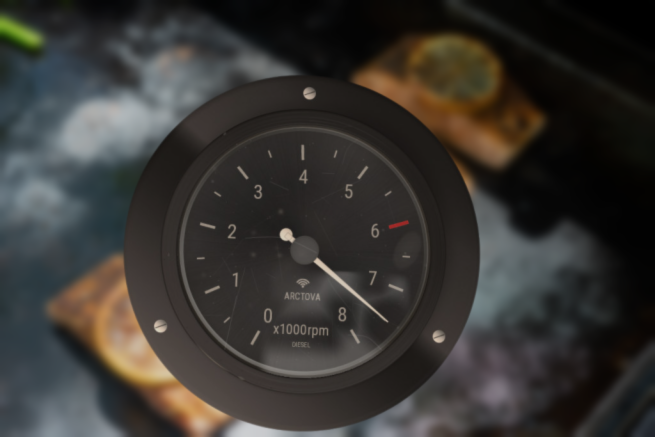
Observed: 7500 rpm
